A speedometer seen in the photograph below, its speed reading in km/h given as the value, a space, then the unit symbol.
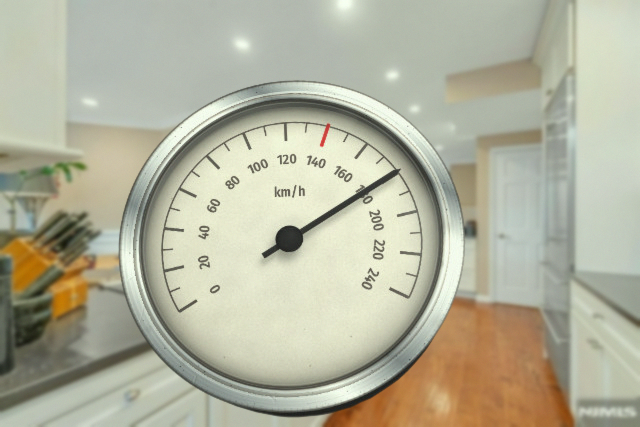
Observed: 180 km/h
